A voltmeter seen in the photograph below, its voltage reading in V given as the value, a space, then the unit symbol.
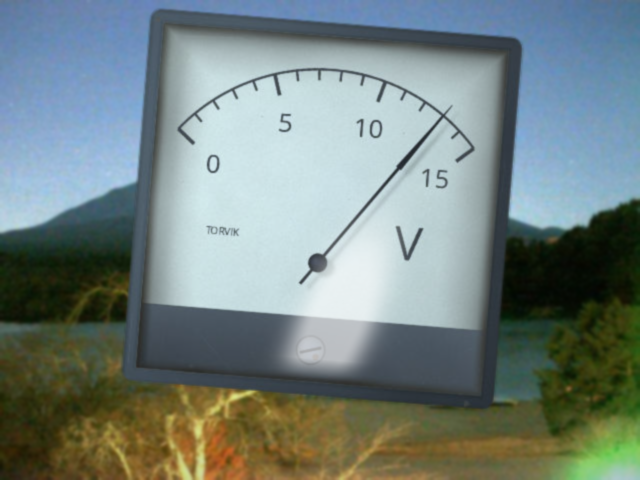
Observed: 13 V
